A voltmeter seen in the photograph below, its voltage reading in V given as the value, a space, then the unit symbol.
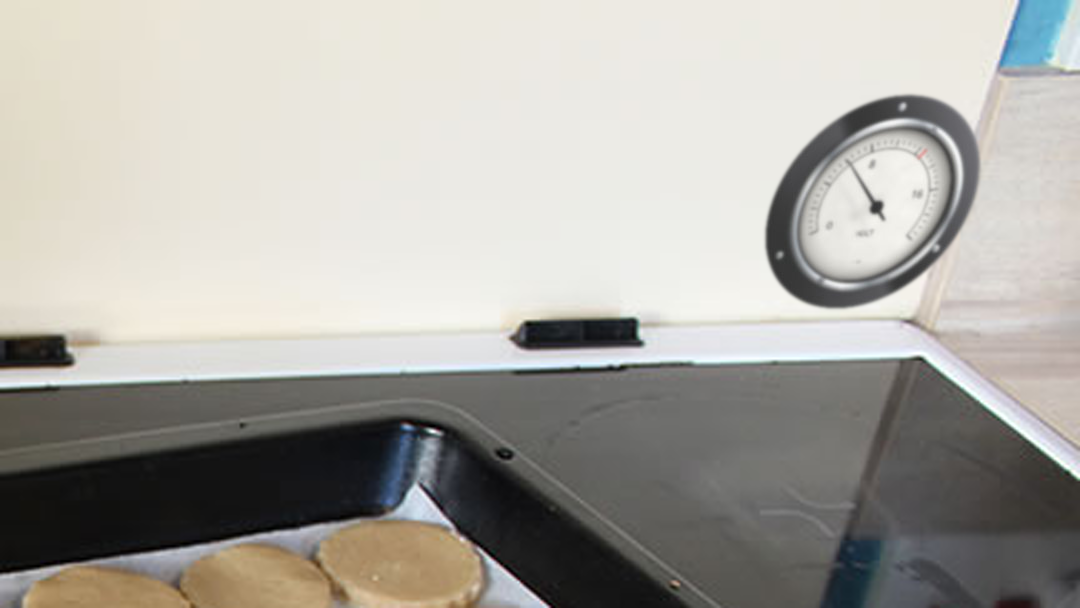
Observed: 6 V
